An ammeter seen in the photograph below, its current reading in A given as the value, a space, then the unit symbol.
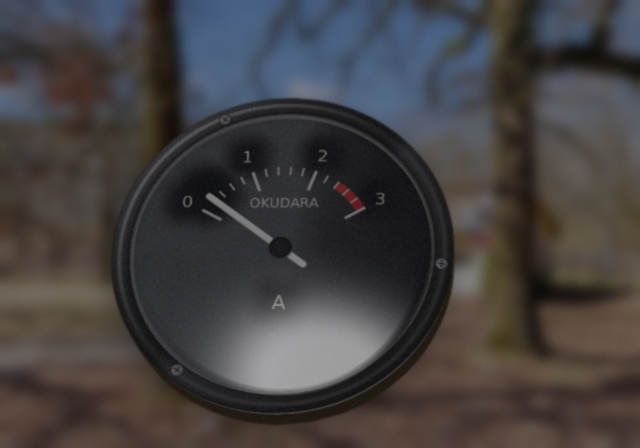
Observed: 0.2 A
